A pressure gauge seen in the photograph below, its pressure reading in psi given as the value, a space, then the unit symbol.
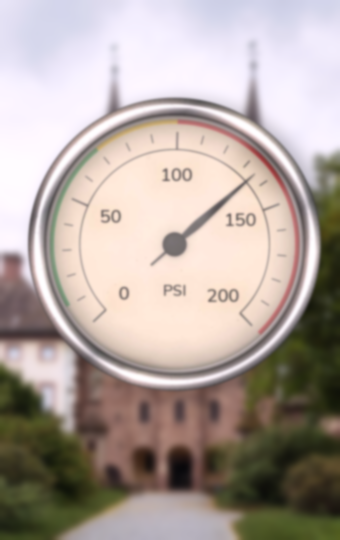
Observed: 135 psi
